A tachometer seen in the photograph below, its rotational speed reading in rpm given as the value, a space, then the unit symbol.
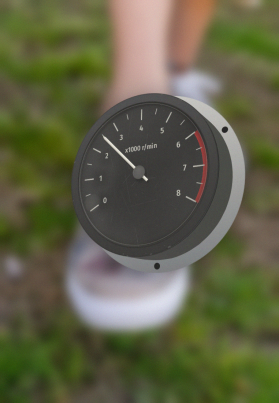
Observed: 2500 rpm
